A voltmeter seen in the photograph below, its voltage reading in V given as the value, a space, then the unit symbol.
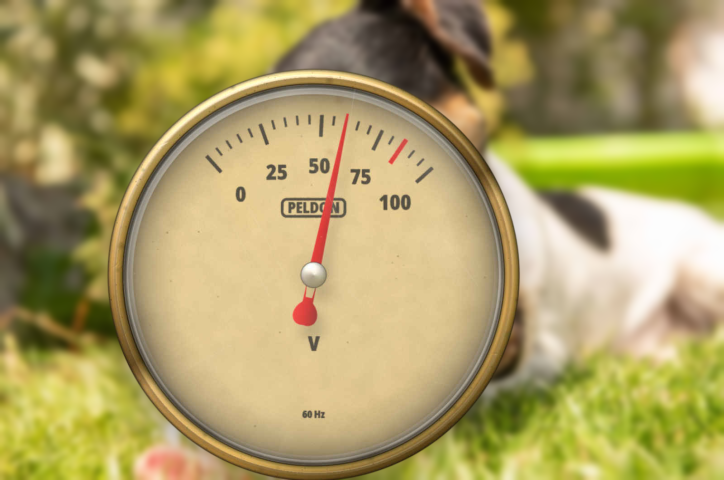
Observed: 60 V
